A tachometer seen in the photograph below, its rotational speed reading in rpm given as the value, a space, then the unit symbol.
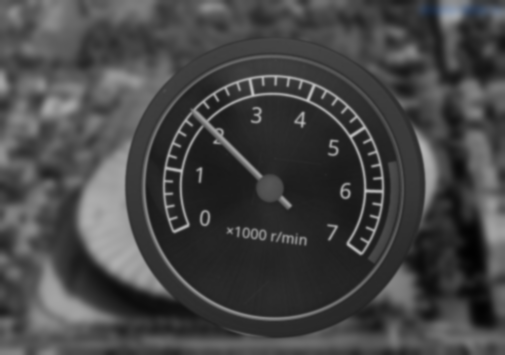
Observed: 2000 rpm
